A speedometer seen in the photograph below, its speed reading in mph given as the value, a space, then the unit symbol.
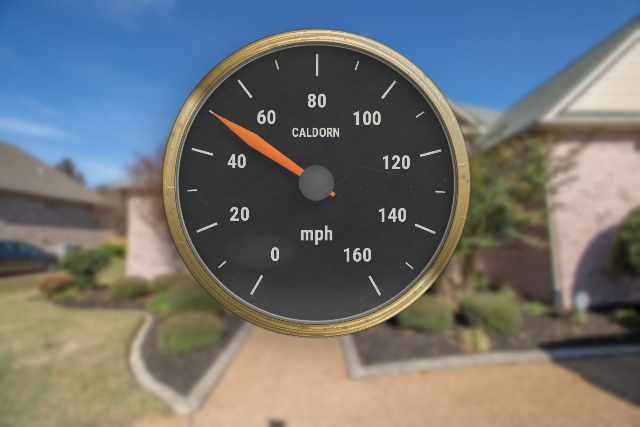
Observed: 50 mph
